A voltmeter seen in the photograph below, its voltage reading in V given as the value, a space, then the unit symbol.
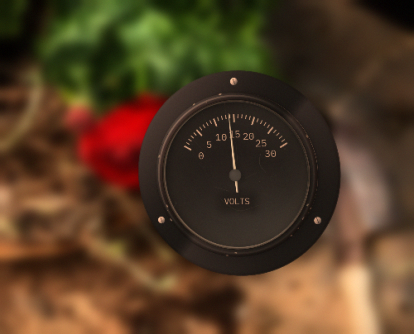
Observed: 14 V
